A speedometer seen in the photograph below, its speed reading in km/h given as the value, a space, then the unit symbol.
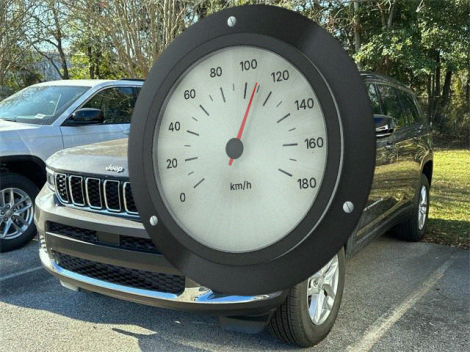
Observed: 110 km/h
